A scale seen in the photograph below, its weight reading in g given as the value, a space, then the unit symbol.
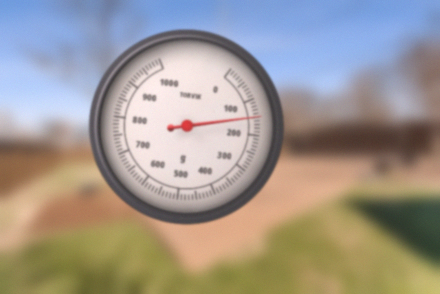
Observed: 150 g
